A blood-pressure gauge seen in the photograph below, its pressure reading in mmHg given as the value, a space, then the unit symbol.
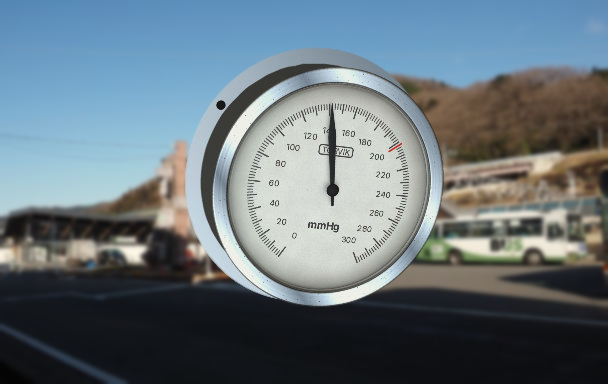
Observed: 140 mmHg
